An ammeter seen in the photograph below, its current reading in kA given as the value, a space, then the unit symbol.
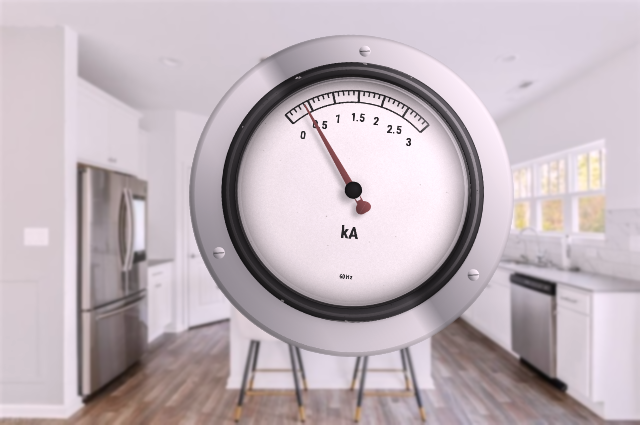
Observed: 0.4 kA
